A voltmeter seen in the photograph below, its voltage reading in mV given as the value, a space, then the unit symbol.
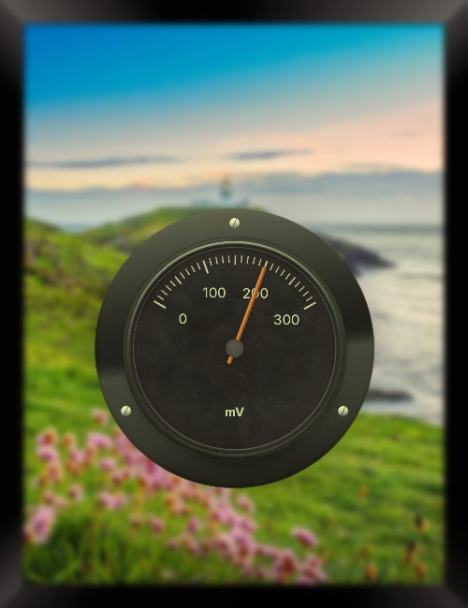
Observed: 200 mV
